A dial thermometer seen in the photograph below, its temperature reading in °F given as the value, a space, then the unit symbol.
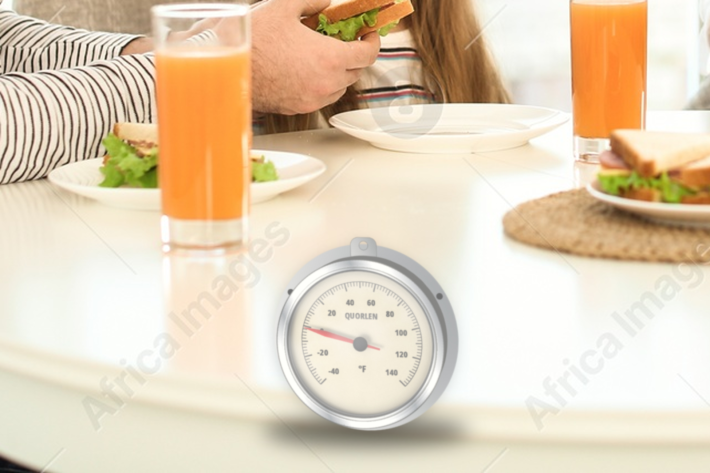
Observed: 0 °F
